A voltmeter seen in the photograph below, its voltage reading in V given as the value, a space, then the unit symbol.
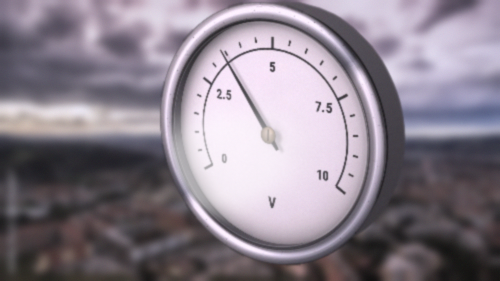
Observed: 3.5 V
